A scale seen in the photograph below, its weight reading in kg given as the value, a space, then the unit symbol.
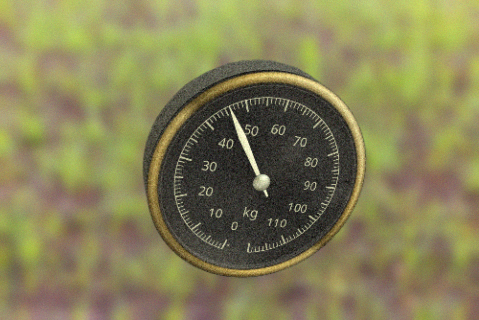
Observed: 46 kg
